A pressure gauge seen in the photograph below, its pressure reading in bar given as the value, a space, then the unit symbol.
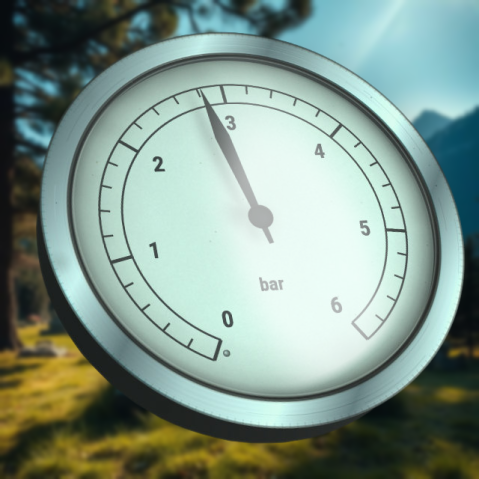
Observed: 2.8 bar
